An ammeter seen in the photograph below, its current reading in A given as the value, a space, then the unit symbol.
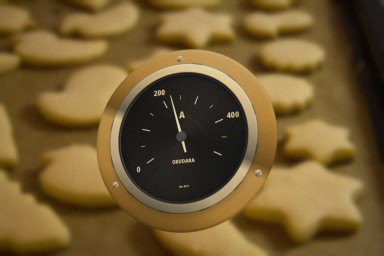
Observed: 225 A
